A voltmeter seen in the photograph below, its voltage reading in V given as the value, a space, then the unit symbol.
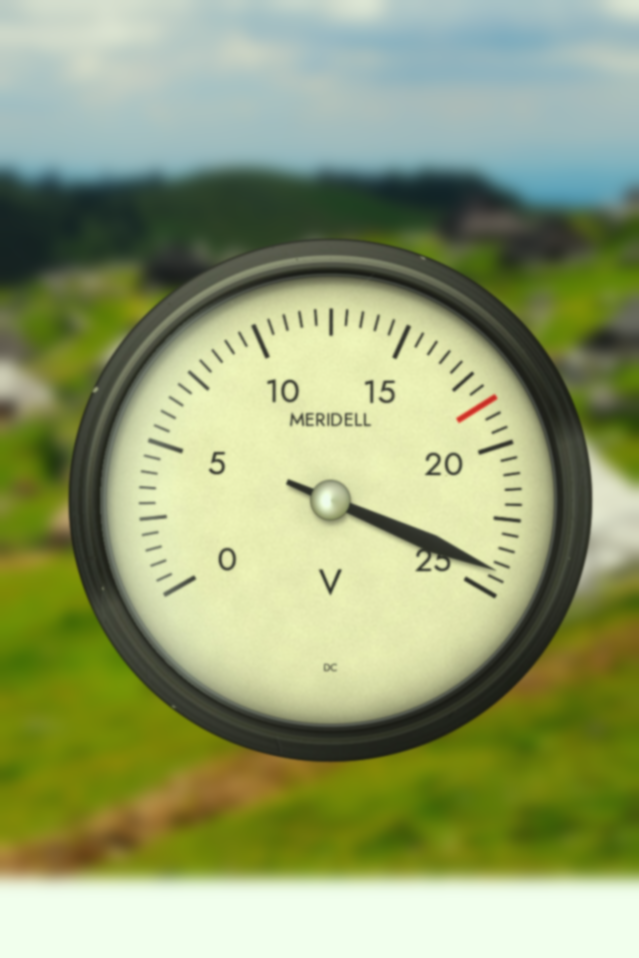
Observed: 24.25 V
